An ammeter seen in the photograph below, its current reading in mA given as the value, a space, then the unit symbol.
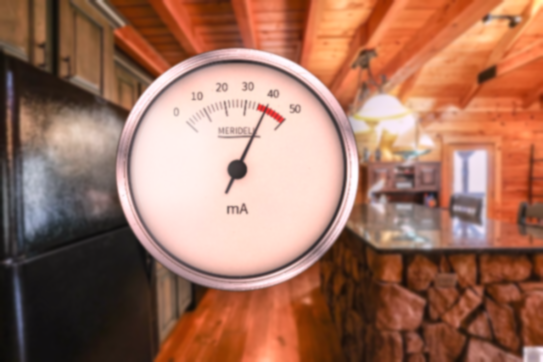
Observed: 40 mA
